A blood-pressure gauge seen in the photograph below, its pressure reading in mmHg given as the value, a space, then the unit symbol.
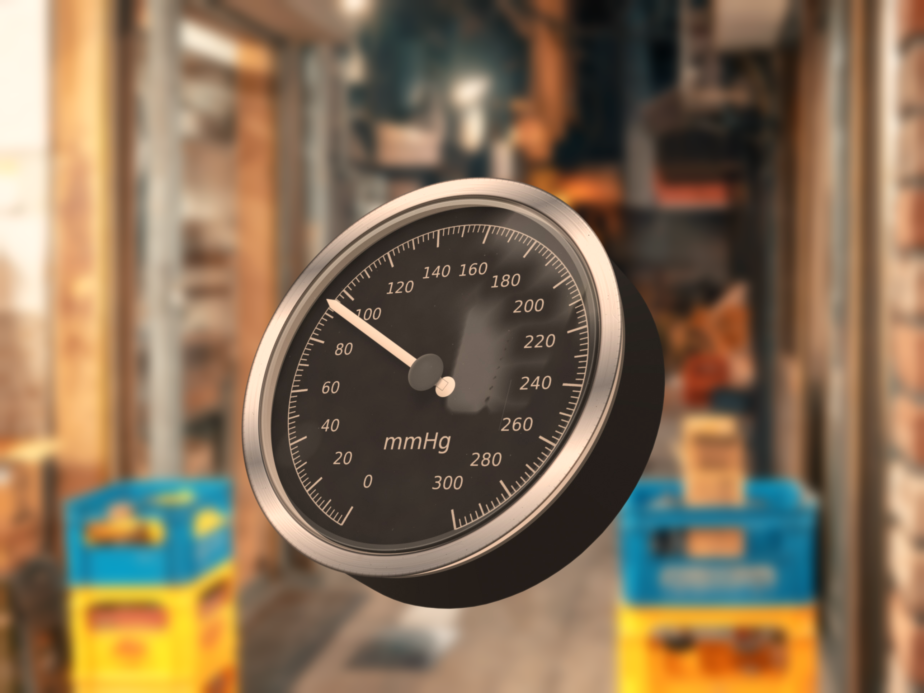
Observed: 94 mmHg
